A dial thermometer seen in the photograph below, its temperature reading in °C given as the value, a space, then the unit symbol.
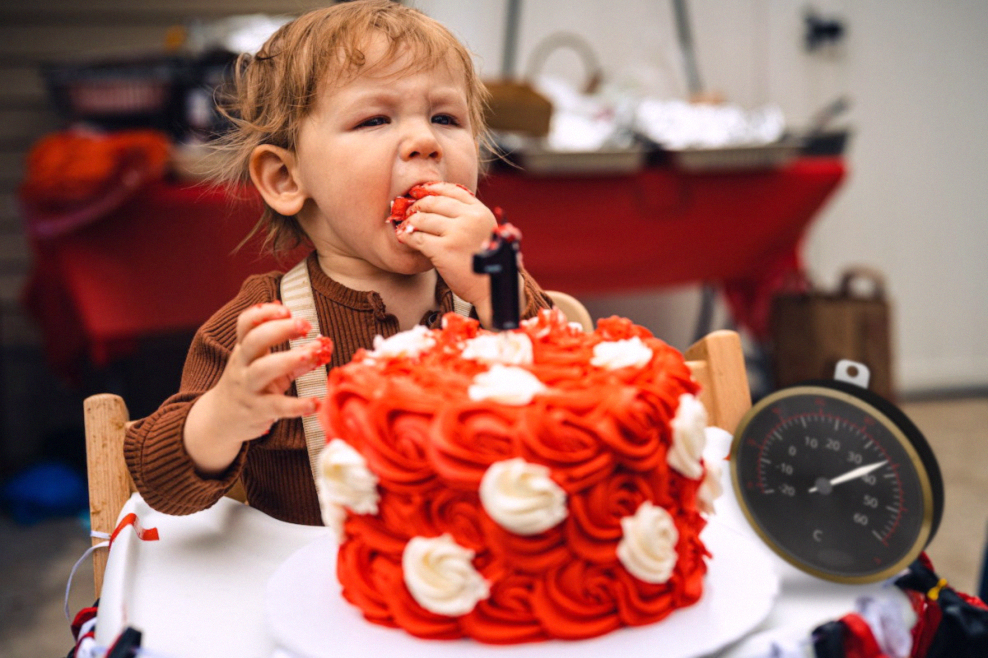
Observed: 36 °C
